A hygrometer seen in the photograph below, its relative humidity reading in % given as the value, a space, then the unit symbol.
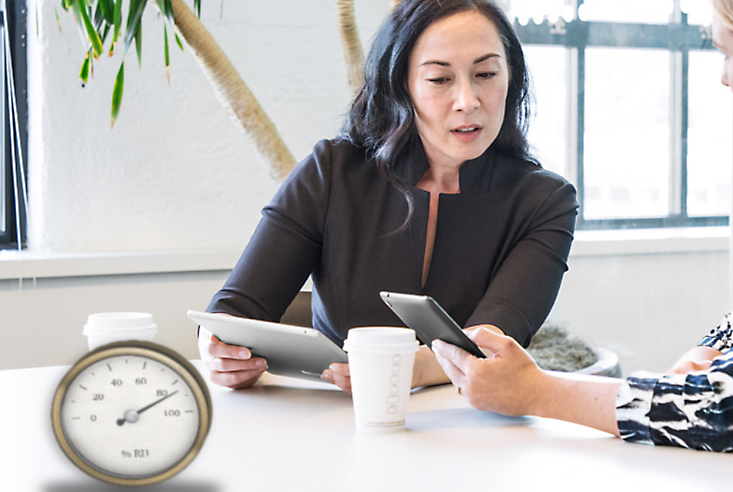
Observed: 85 %
